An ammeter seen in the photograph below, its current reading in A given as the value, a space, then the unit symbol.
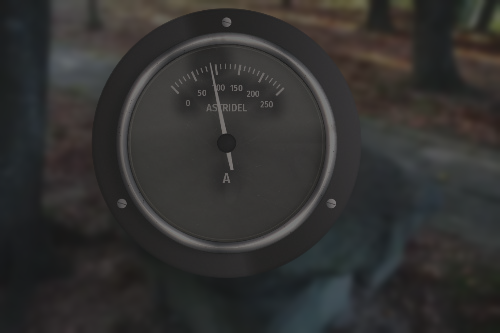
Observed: 90 A
